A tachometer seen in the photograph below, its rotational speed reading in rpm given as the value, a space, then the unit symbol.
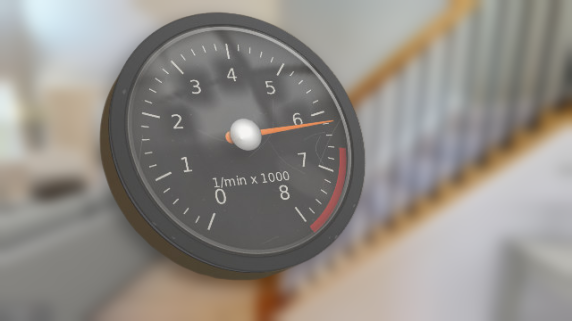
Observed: 6200 rpm
